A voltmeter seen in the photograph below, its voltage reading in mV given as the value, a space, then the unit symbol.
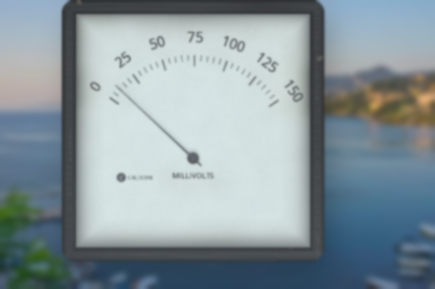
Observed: 10 mV
